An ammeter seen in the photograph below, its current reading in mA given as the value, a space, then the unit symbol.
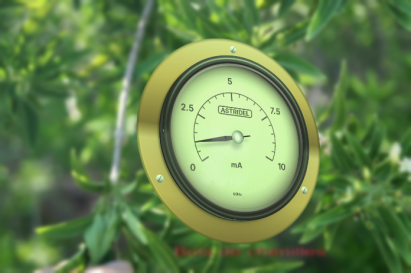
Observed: 1 mA
